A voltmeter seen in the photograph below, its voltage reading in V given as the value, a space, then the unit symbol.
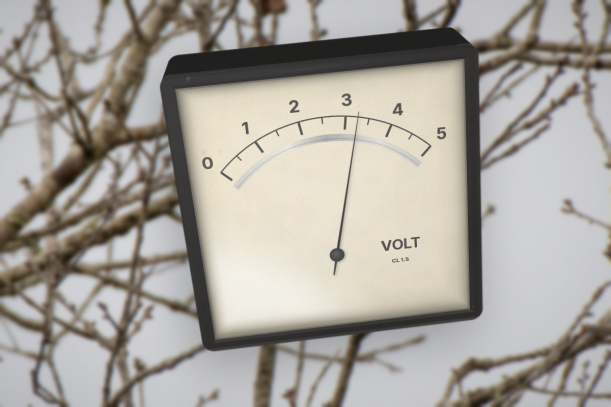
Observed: 3.25 V
